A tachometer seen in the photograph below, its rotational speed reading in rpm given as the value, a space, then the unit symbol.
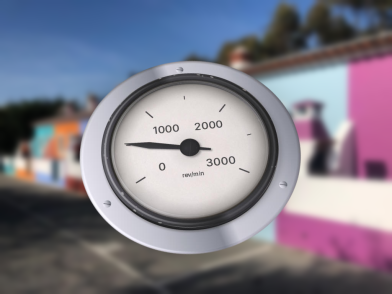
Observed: 500 rpm
